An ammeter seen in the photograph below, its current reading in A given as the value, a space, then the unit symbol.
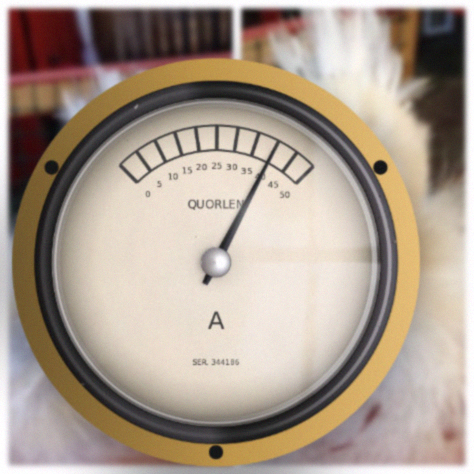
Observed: 40 A
